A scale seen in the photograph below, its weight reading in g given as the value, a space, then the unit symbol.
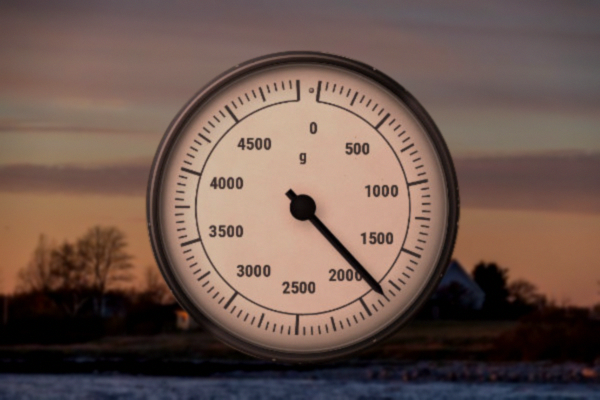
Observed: 1850 g
